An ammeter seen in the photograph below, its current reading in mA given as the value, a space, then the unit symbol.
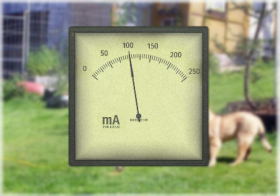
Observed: 100 mA
